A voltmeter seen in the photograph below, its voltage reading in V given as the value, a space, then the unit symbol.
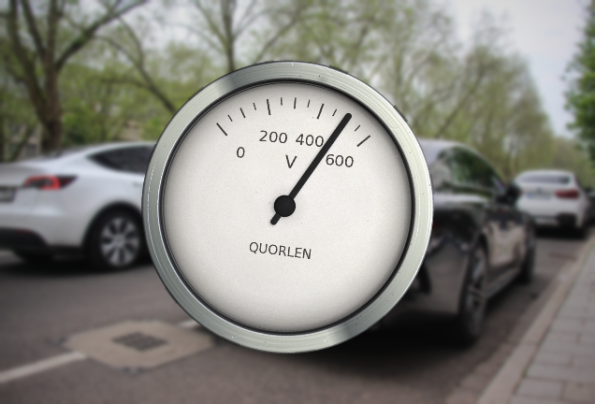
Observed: 500 V
